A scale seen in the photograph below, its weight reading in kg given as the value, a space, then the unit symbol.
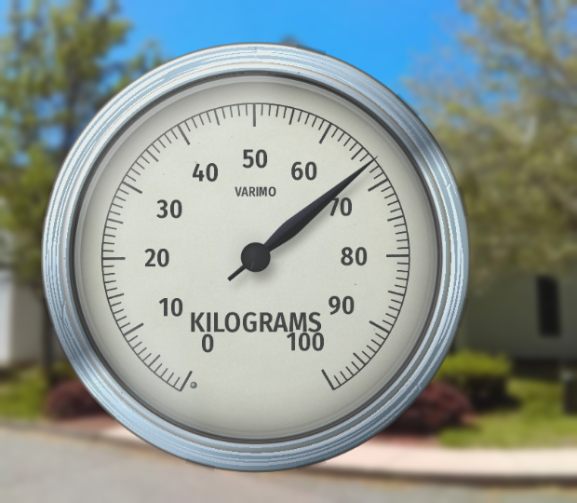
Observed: 67 kg
